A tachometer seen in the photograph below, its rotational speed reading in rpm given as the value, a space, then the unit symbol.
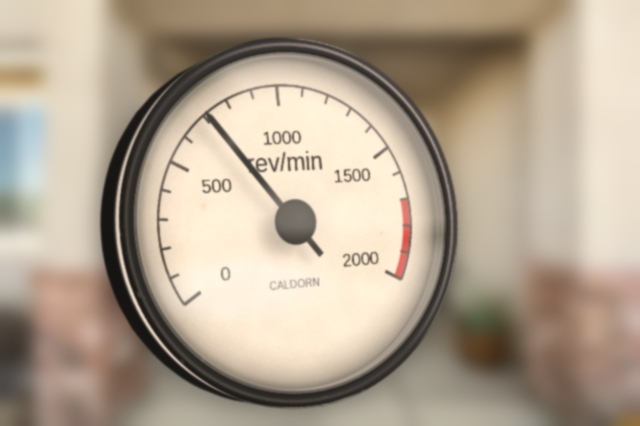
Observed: 700 rpm
